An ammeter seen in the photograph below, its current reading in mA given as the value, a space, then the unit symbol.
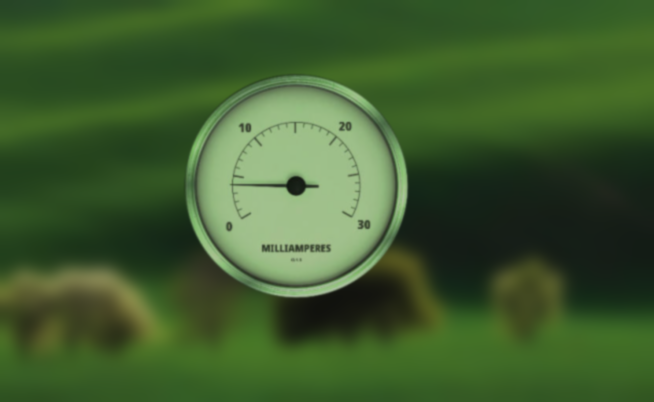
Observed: 4 mA
